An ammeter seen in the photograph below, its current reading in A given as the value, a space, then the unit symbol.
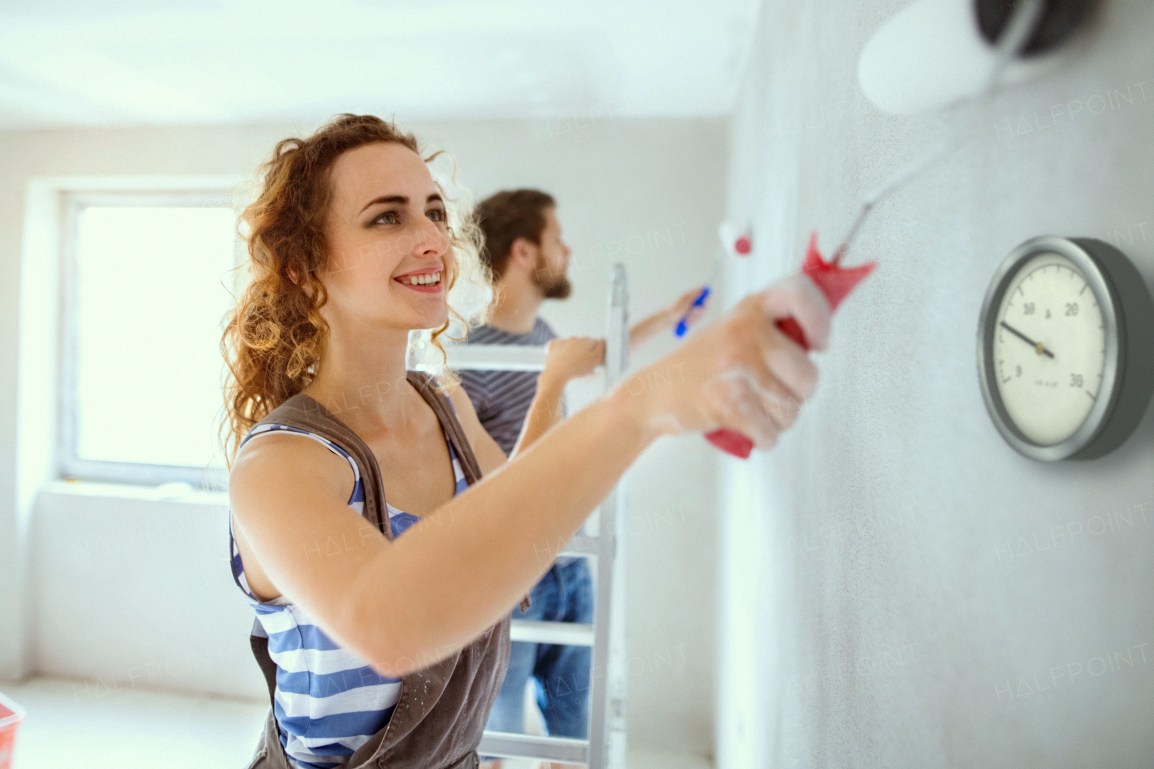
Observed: 6 A
